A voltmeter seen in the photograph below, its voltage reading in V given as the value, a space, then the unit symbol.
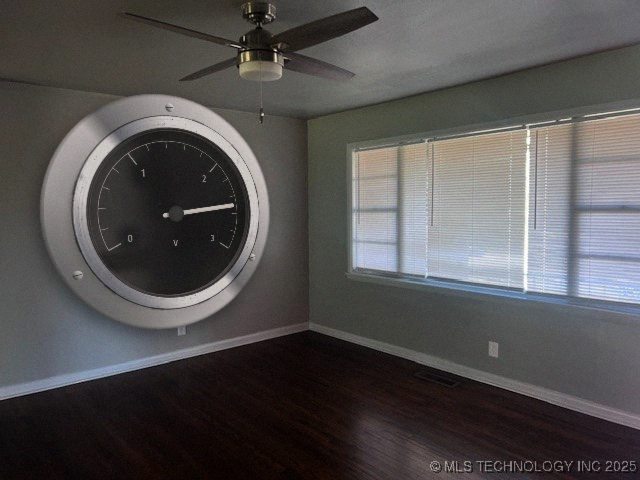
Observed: 2.5 V
